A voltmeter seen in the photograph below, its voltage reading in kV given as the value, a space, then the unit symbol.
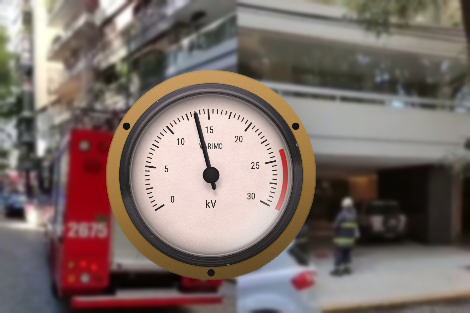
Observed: 13.5 kV
